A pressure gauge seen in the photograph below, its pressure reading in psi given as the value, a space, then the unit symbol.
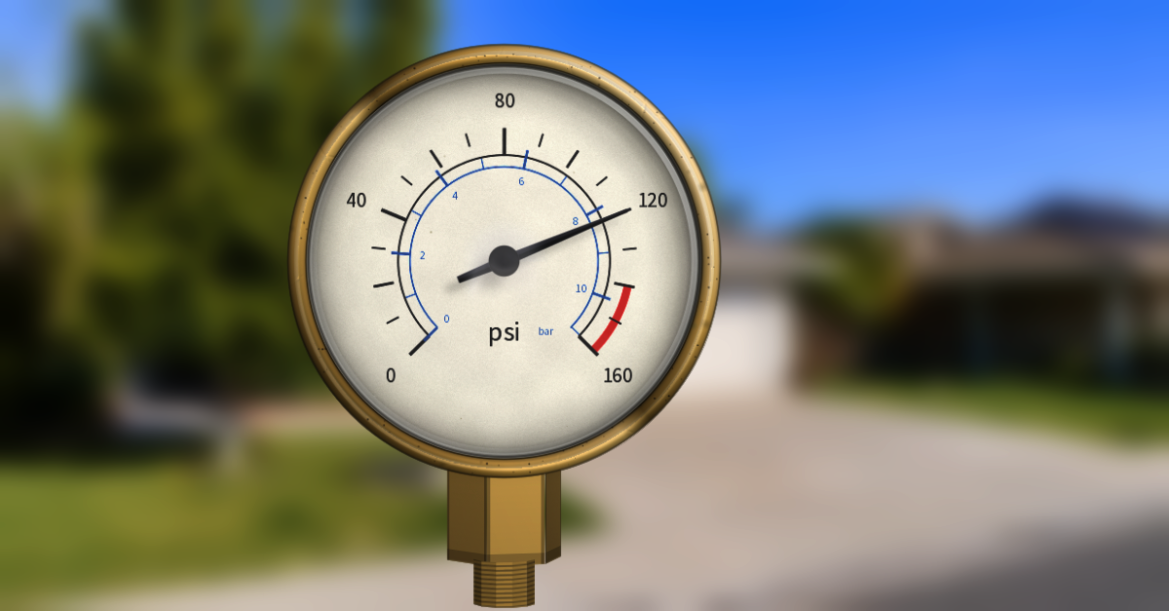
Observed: 120 psi
